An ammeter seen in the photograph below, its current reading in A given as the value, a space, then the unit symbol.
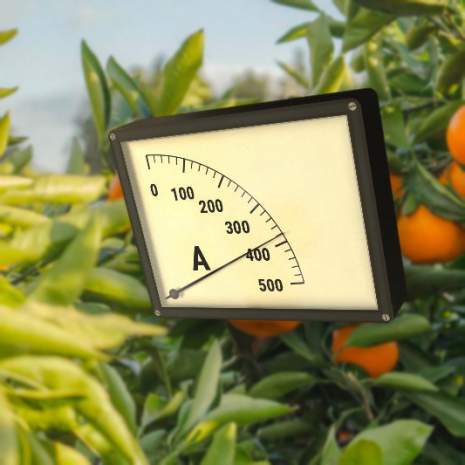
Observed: 380 A
